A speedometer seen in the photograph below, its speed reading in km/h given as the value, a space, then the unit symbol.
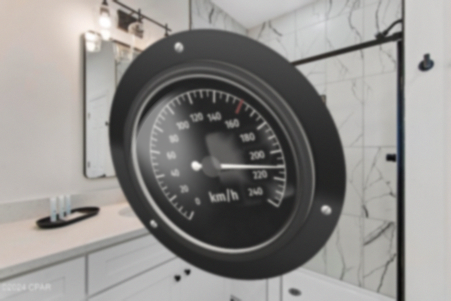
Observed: 210 km/h
